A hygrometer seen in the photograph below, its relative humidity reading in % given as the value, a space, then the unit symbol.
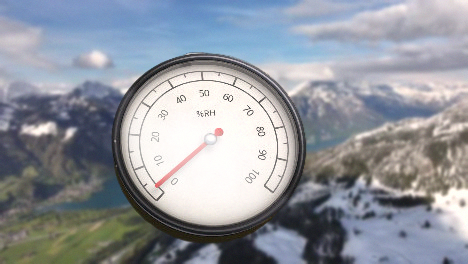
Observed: 2.5 %
